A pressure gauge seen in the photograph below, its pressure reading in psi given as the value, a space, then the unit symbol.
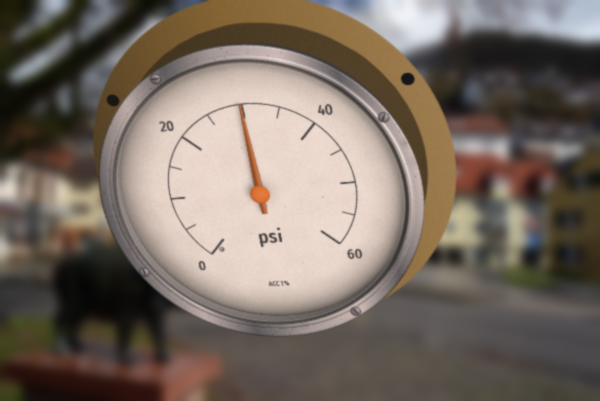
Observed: 30 psi
